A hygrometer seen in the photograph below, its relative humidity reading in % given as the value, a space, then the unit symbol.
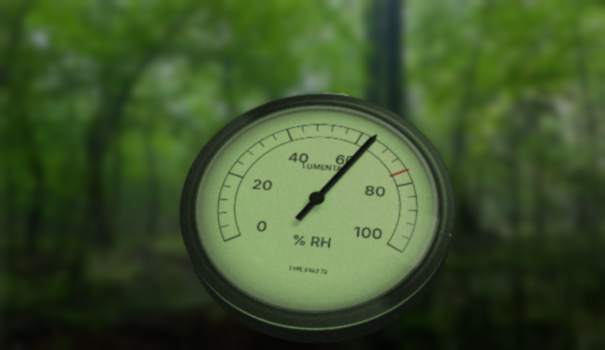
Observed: 64 %
